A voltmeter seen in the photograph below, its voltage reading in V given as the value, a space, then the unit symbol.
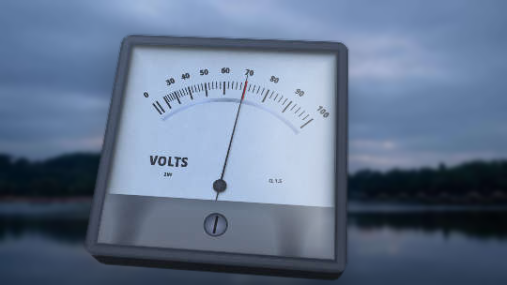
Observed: 70 V
